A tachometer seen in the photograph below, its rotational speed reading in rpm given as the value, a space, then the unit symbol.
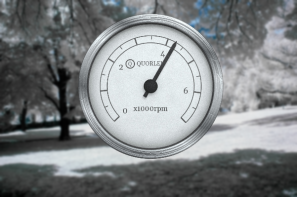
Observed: 4250 rpm
